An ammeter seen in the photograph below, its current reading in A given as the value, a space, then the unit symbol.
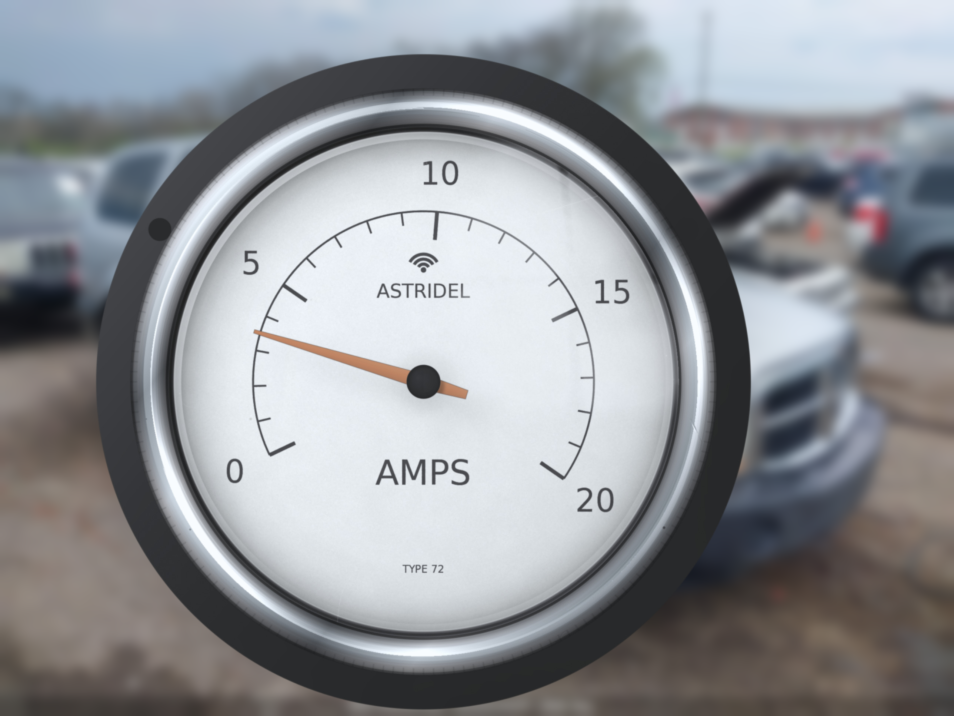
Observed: 3.5 A
